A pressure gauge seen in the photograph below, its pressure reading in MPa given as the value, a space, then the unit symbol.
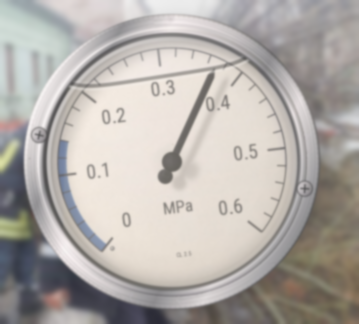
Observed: 0.37 MPa
